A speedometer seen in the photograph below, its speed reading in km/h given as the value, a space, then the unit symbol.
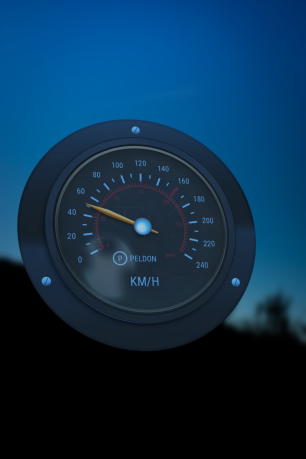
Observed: 50 km/h
